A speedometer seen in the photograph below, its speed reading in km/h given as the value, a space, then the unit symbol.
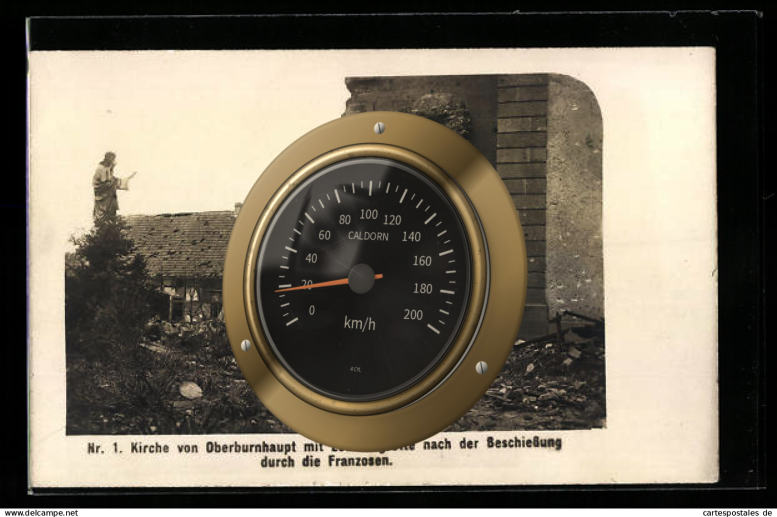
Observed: 17.5 km/h
